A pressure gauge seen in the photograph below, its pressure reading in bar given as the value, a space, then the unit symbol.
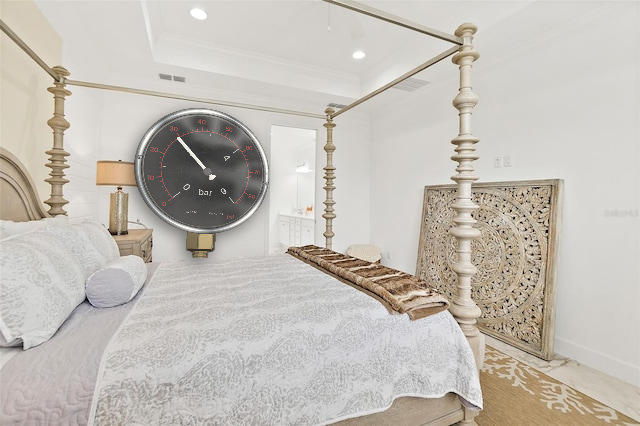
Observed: 2 bar
